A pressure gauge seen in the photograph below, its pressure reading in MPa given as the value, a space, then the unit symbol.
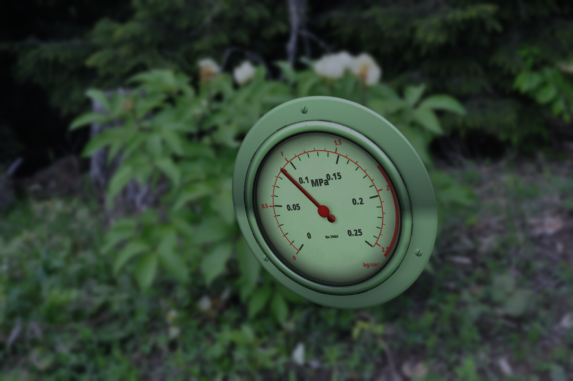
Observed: 0.09 MPa
